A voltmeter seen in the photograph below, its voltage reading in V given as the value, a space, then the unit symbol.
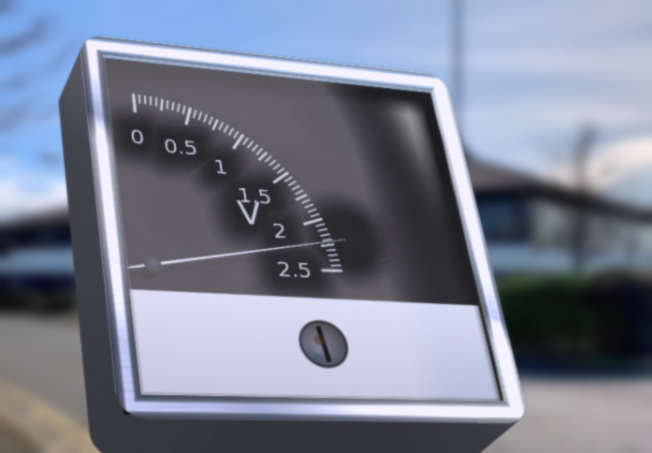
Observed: 2.25 V
